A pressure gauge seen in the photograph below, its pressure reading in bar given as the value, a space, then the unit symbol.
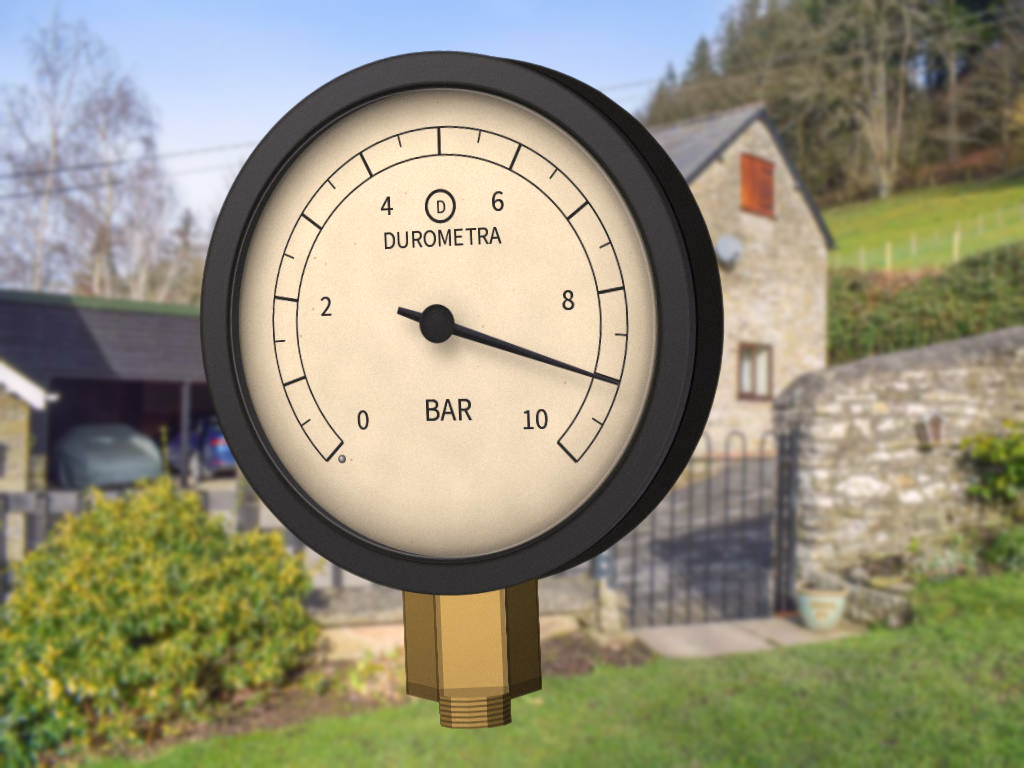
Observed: 9 bar
